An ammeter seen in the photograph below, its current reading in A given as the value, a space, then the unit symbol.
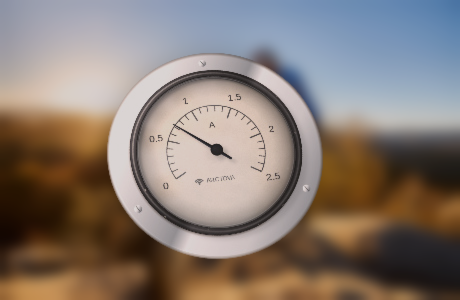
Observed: 0.7 A
